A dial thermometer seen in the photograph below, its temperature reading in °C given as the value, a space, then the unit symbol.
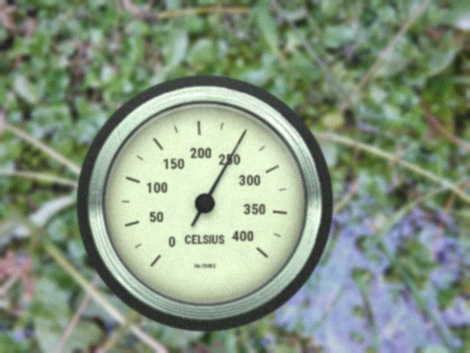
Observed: 250 °C
